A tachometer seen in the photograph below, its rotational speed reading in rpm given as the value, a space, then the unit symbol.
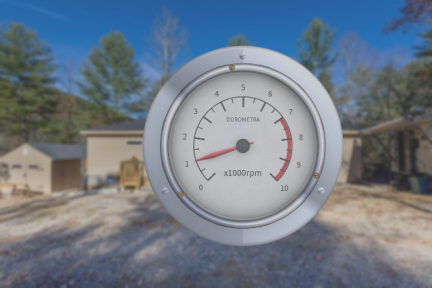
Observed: 1000 rpm
